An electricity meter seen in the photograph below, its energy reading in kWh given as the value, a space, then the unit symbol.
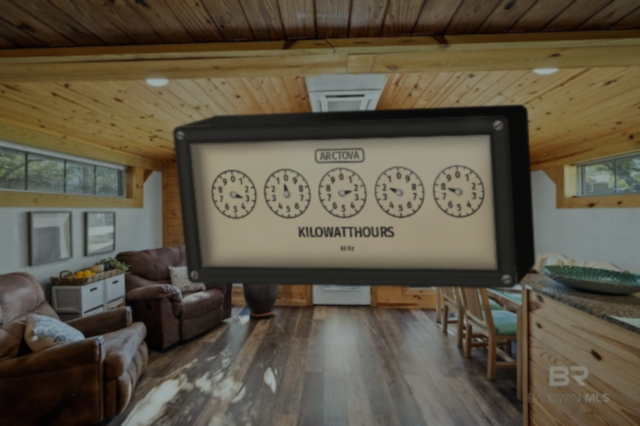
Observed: 30218 kWh
